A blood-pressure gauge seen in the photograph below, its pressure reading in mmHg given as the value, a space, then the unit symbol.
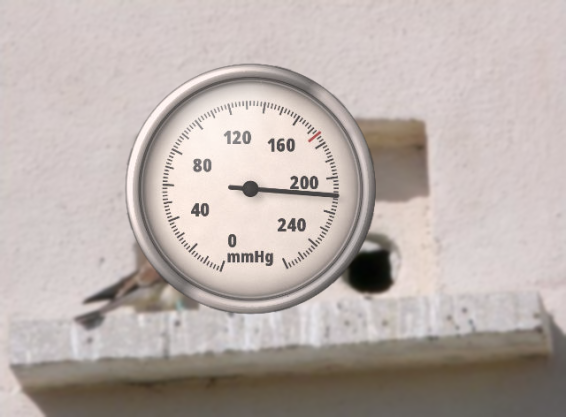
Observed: 210 mmHg
